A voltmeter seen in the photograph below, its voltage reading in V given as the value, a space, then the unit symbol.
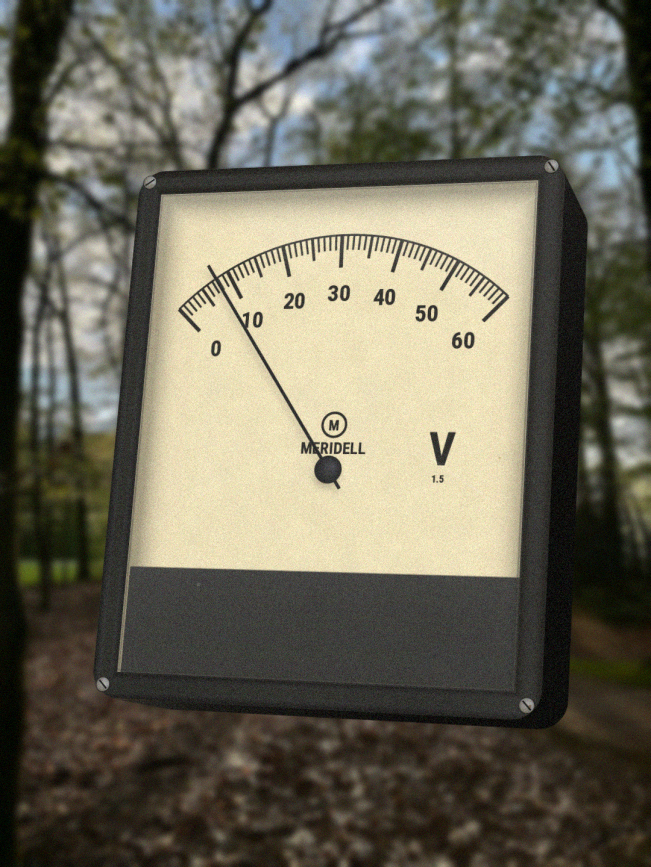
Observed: 8 V
